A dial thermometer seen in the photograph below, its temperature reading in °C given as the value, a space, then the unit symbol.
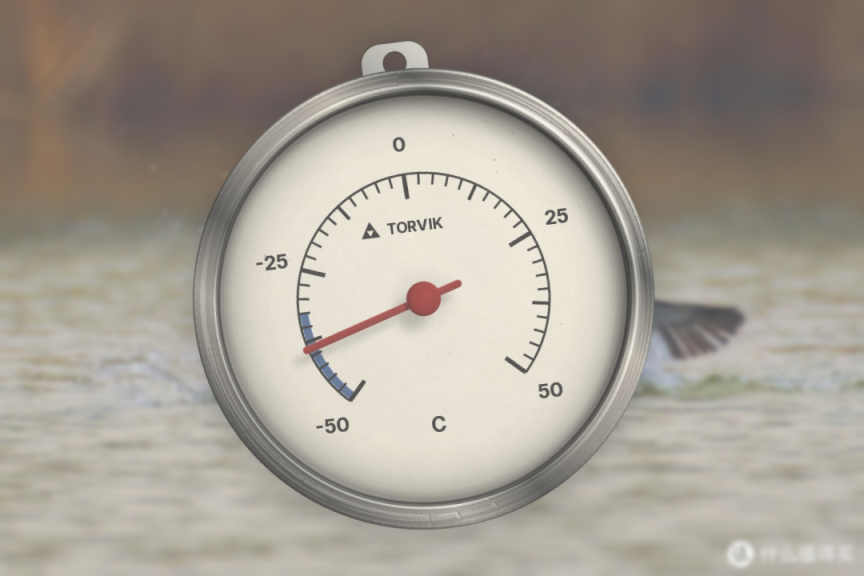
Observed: -38.75 °C
